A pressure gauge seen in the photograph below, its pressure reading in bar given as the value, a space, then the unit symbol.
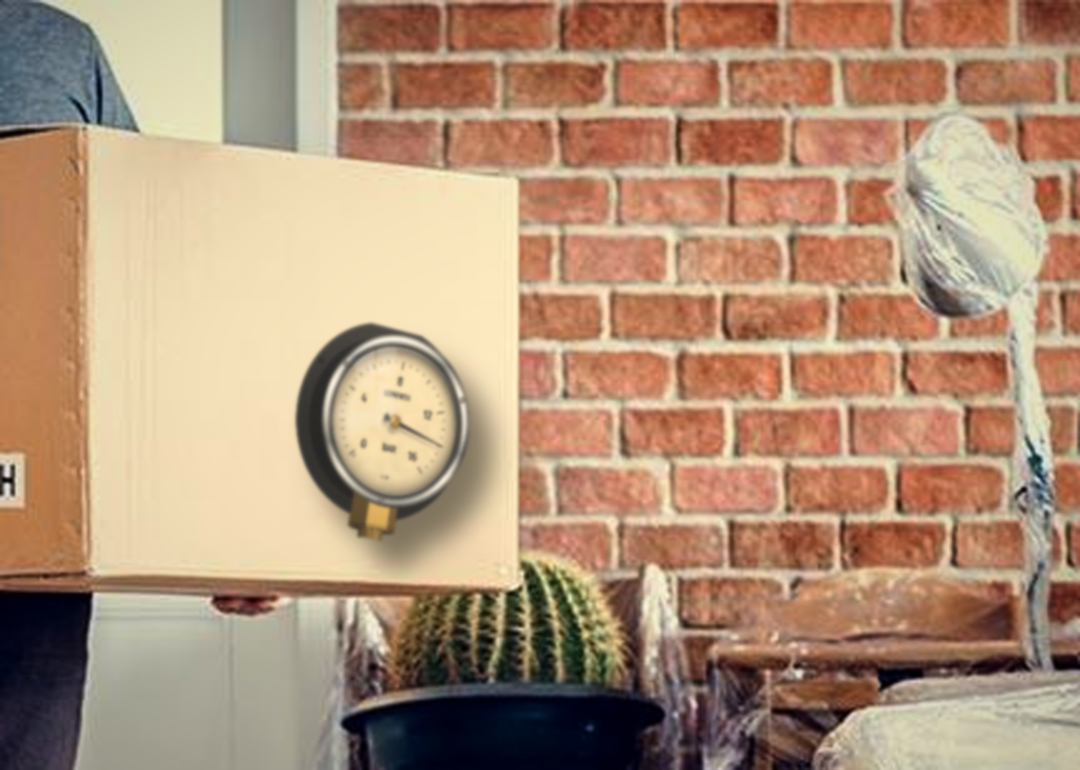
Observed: 14 bar
